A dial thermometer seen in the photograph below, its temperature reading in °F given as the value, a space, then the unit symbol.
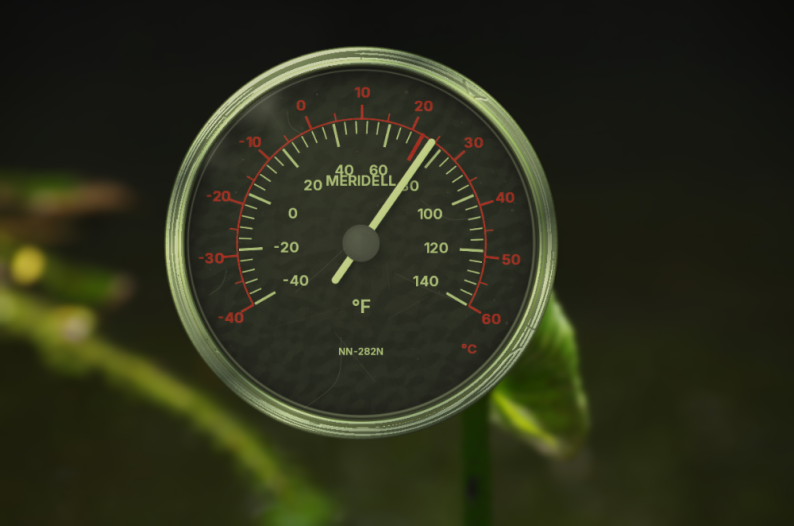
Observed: 76 °F
